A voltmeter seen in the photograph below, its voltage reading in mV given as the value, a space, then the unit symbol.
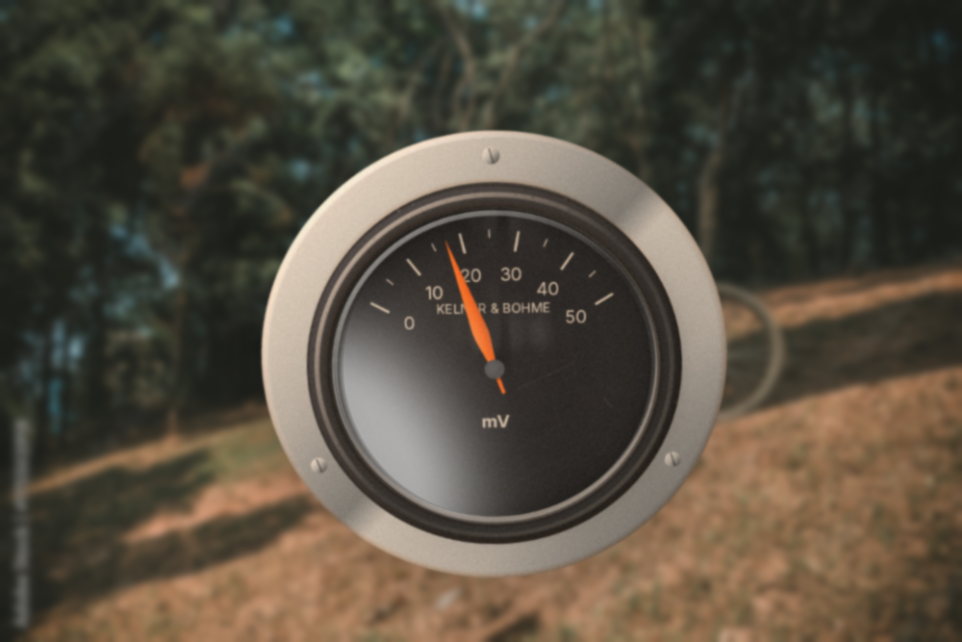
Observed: 17.5 mV
